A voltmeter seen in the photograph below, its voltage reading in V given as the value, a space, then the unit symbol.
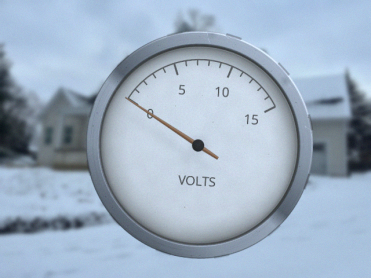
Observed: 0 V
